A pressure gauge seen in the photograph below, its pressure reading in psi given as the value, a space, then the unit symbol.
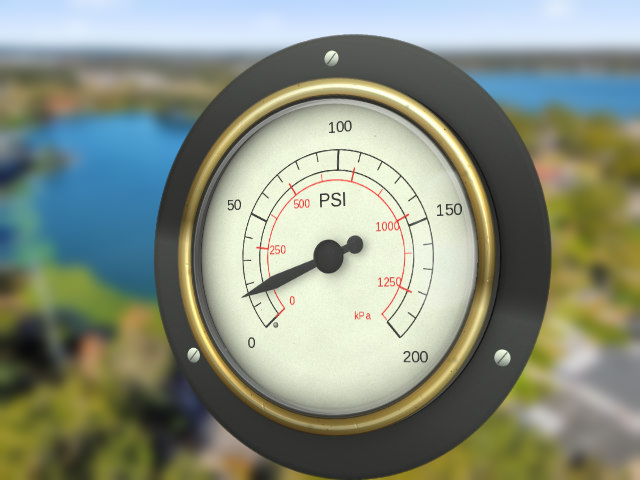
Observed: 15 psi
